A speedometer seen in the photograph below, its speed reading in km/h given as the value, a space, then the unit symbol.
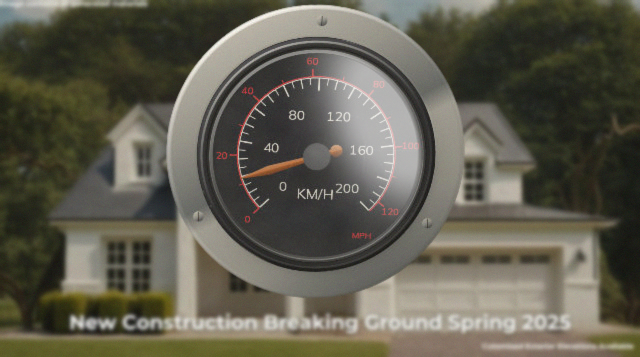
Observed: 20 km/h
